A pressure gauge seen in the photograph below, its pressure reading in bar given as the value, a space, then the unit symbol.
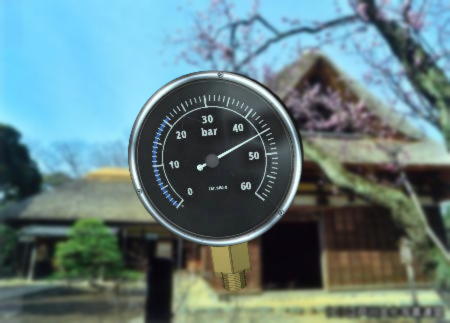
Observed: 45 bar
